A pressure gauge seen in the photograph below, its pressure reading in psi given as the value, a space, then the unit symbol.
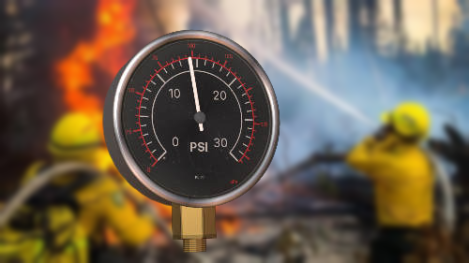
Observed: 14 psi
